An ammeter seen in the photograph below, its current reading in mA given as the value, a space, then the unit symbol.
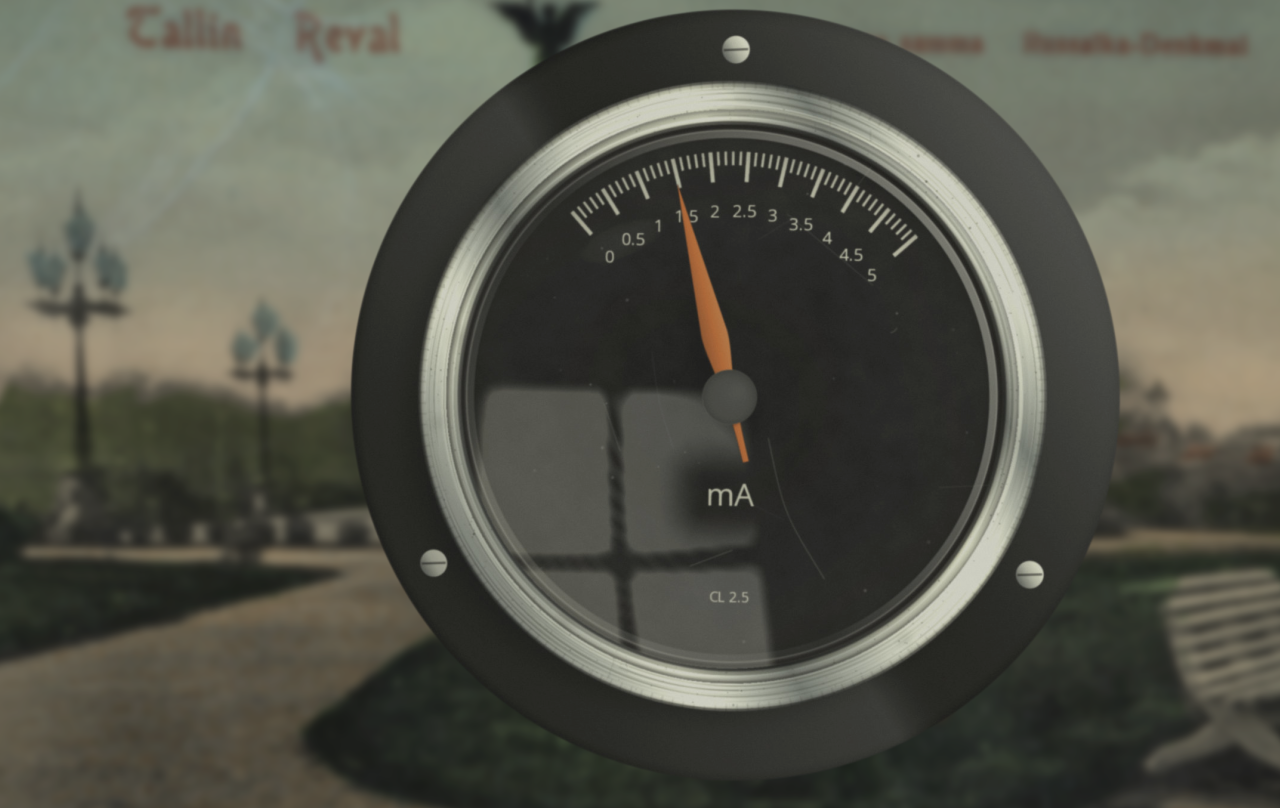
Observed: 1.5 mA
